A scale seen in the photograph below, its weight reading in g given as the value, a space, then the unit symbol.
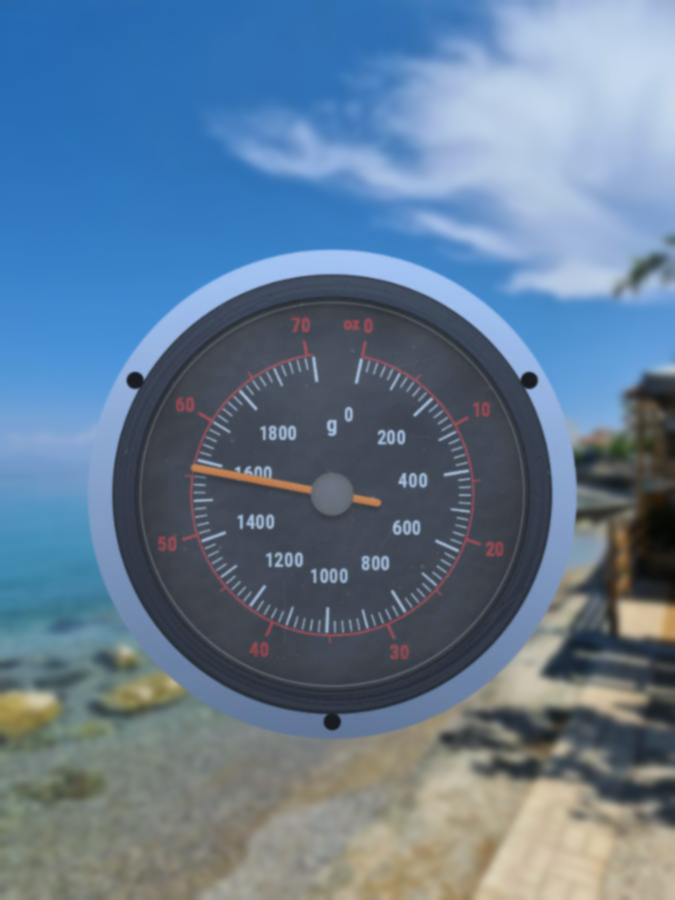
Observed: 1580 g
